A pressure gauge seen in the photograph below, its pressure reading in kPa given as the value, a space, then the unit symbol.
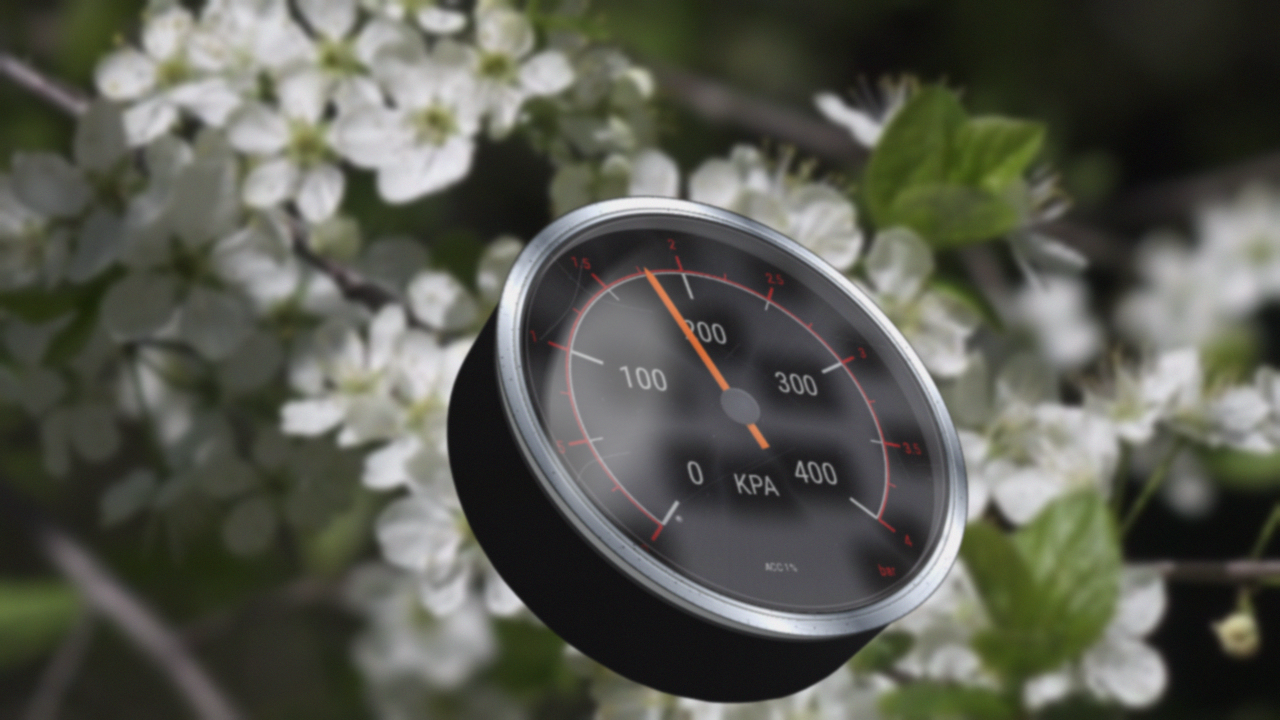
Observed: 175 kPa
